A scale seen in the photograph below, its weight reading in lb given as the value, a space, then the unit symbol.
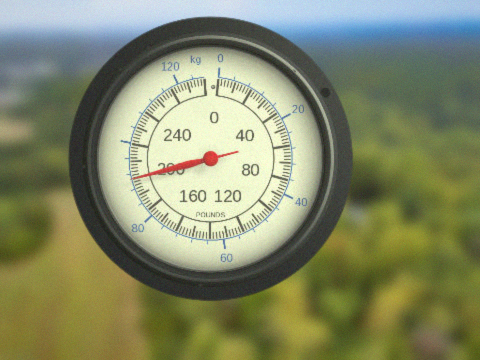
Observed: 200 lb
